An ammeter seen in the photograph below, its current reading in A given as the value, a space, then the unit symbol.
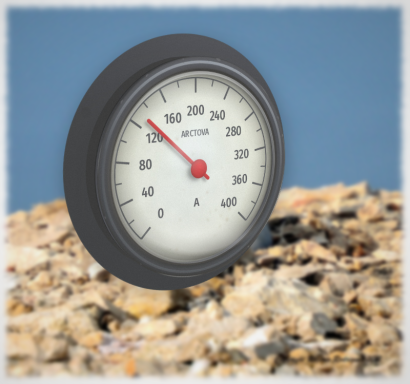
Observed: 130 A
